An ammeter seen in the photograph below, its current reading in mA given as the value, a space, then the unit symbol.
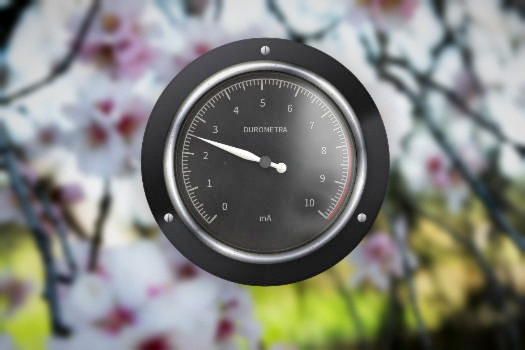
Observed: 2.5 mA
